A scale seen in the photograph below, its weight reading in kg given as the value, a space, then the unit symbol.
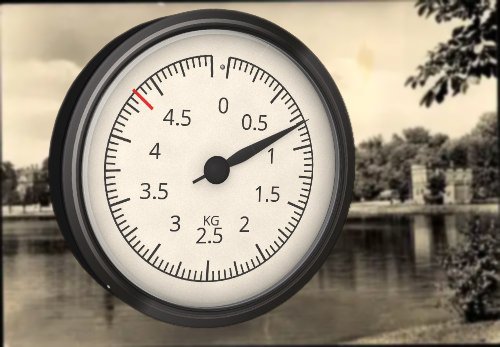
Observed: 0.8 kg
